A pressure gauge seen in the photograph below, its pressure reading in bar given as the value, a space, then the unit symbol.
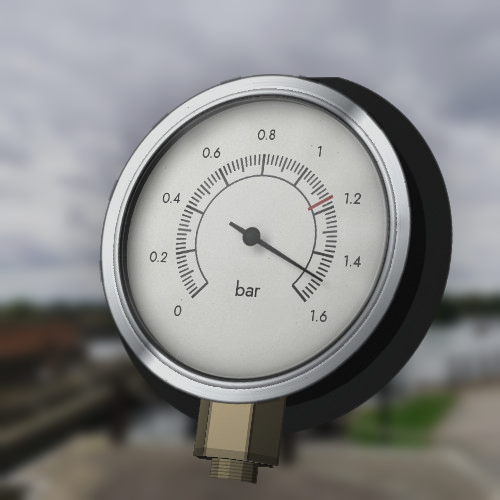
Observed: 1.5 bar
